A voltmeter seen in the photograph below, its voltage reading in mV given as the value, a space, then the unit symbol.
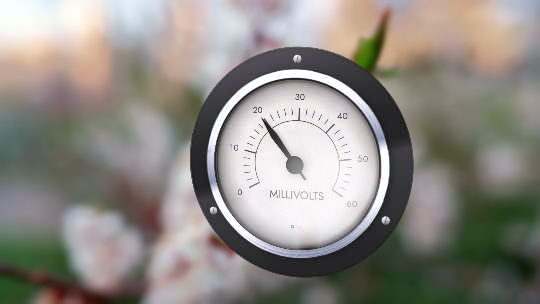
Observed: 20 mV
